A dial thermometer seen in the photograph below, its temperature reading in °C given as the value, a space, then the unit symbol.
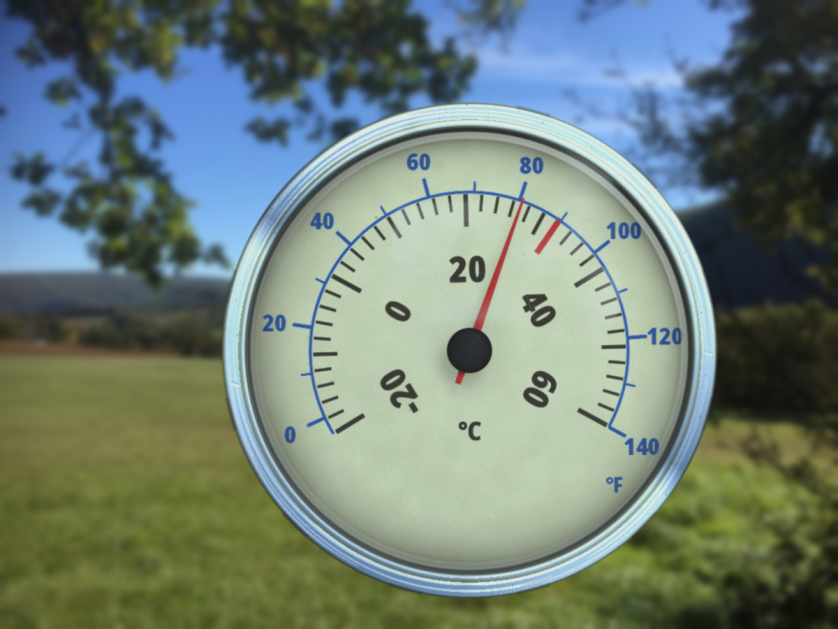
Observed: 27 °C
